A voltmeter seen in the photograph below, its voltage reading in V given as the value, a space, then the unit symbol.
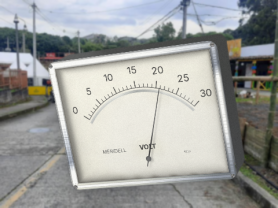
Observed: 21 V
